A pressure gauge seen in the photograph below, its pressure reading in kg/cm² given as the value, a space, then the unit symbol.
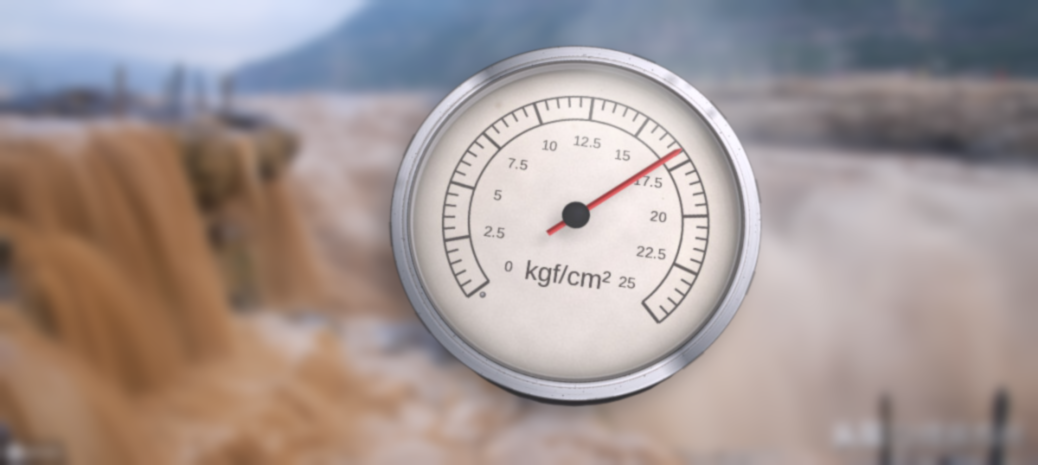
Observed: 17 kg/cm²
